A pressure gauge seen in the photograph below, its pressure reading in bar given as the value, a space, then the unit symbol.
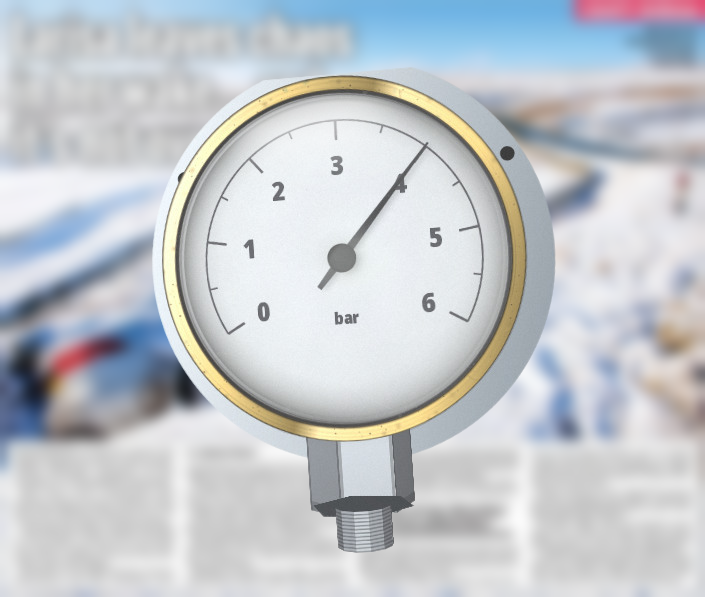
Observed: 4 bar
